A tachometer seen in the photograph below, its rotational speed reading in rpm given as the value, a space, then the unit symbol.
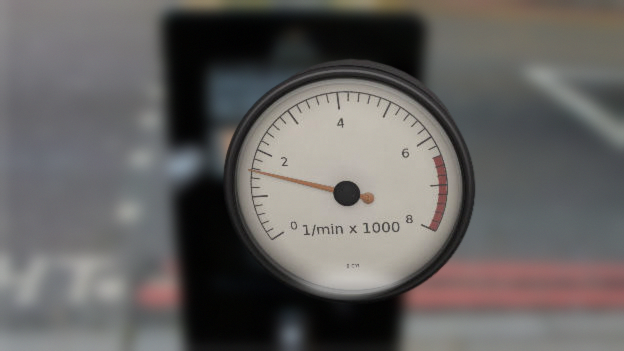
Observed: 1600 rpm
